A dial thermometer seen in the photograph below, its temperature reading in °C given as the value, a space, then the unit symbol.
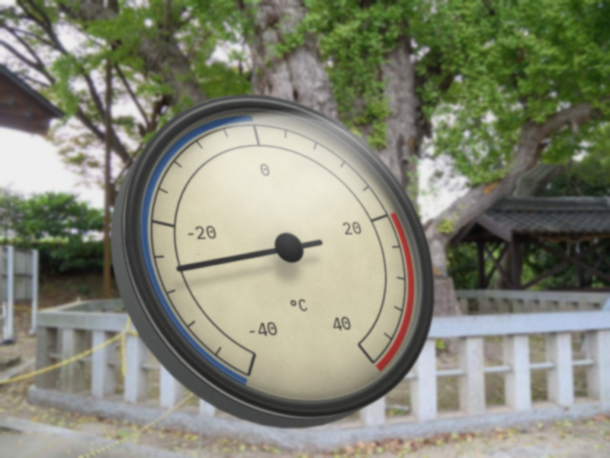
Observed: -26 °C
